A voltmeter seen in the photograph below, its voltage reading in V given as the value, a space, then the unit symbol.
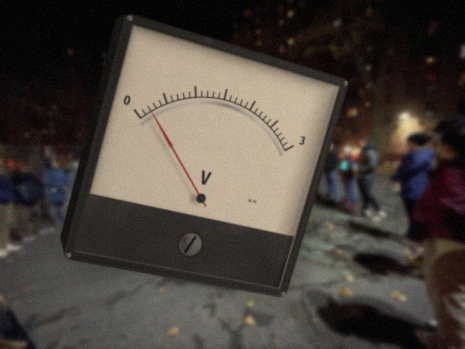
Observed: 0.2 V
